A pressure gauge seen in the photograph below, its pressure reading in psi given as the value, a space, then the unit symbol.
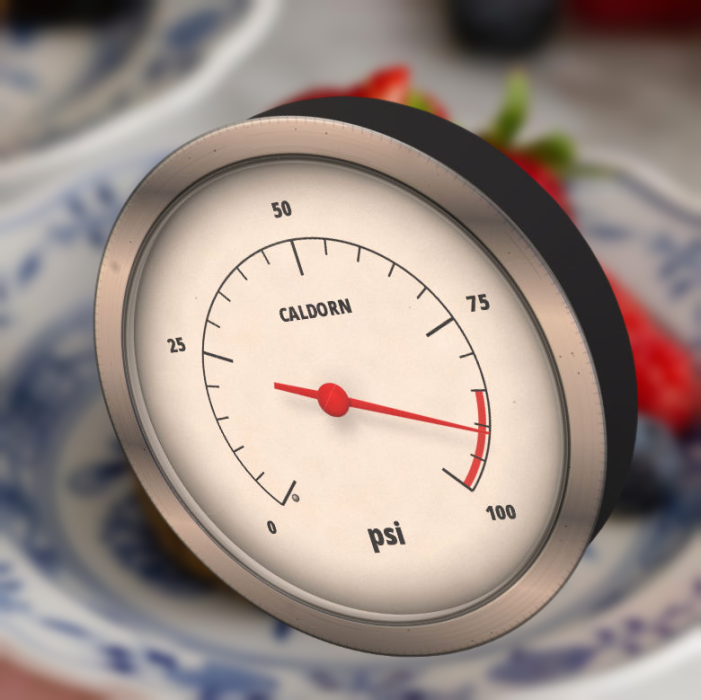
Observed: 90 psi
